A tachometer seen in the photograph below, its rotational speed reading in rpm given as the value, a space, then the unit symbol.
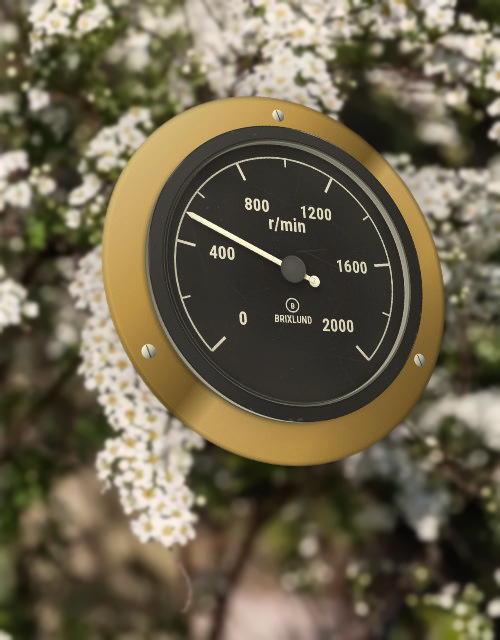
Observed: 500 rpm
